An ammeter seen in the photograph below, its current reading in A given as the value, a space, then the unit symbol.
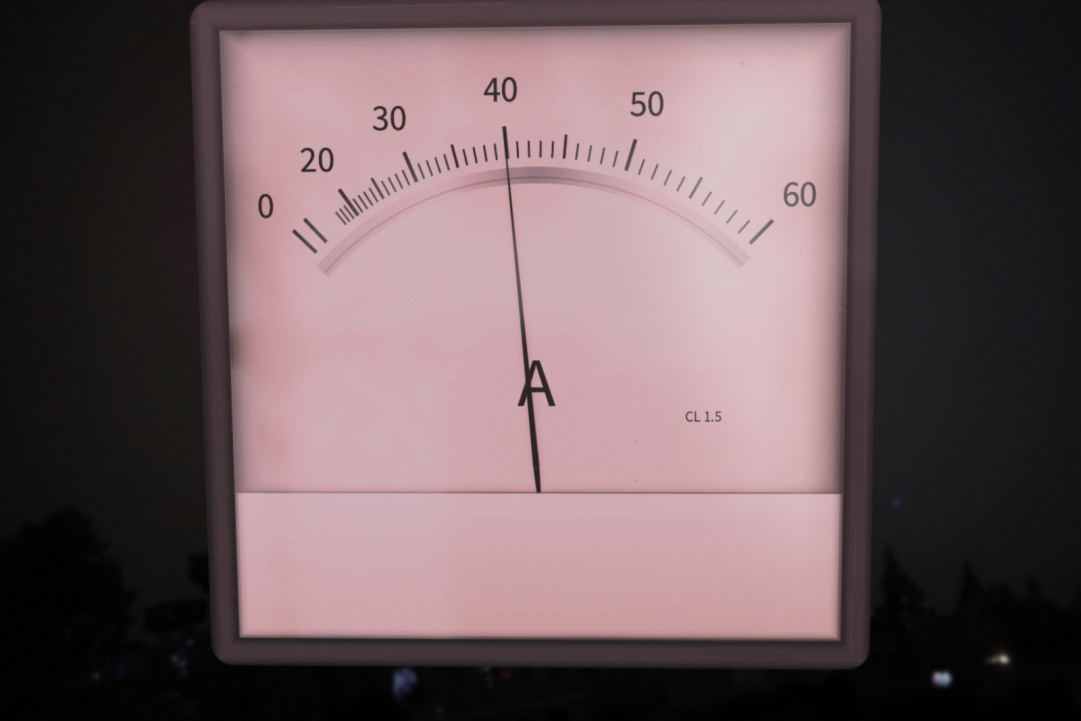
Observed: 40 A
